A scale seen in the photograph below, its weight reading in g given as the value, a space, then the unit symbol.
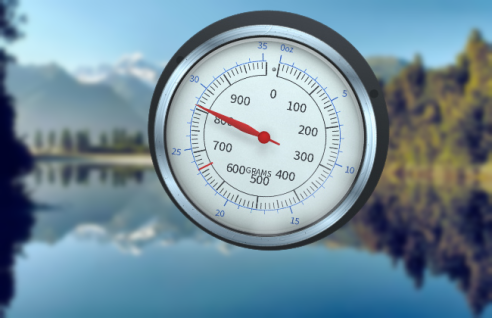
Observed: 810 g
